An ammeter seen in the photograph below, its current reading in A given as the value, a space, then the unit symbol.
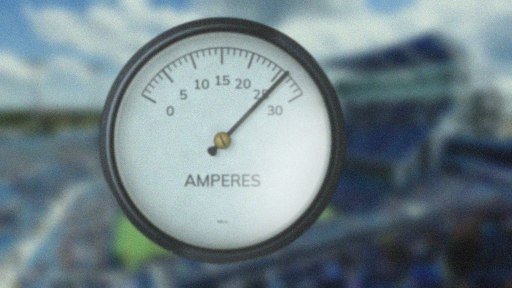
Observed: 26 A
